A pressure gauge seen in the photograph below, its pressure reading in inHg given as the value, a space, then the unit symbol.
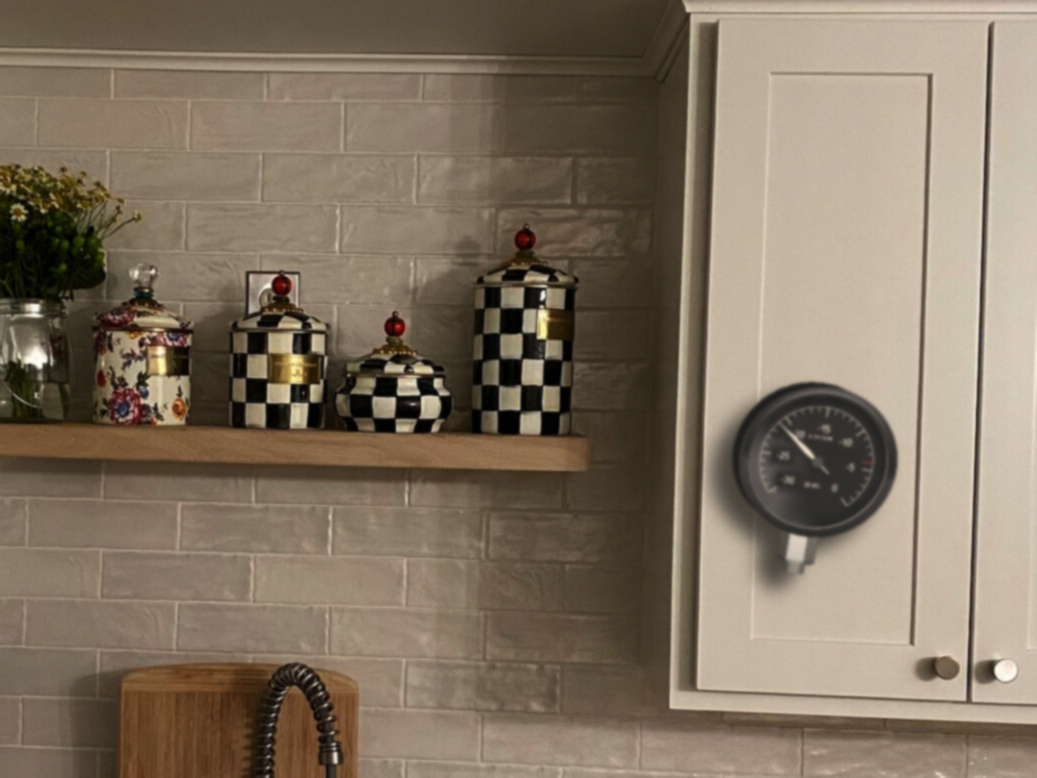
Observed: -21 inHg
